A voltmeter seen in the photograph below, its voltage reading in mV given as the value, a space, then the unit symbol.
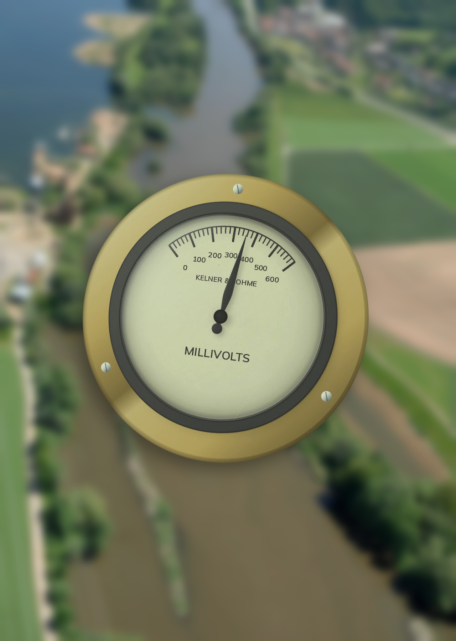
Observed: 360 mV
